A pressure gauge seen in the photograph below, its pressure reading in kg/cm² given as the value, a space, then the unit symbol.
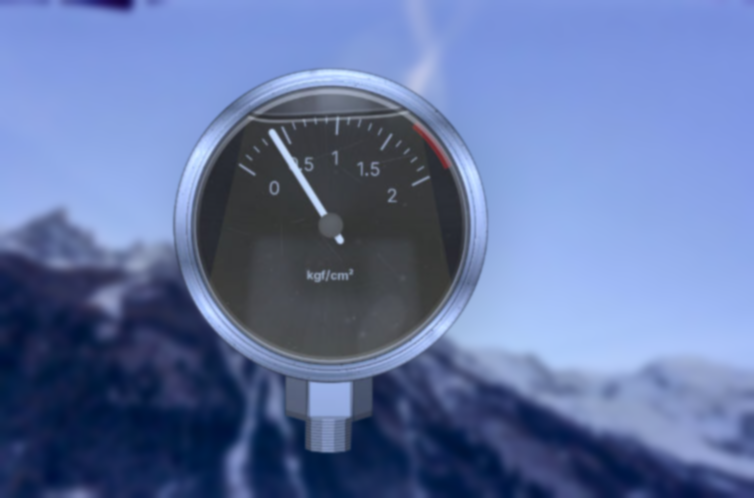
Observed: 0.4 kg/cm²
